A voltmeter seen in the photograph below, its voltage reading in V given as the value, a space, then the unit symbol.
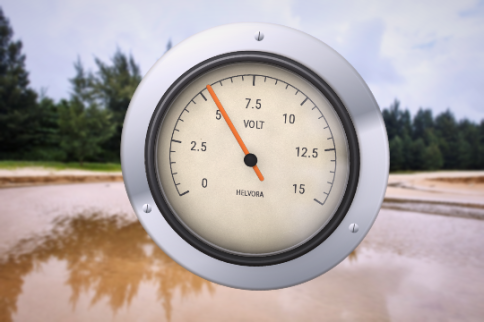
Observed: 5.5 V
